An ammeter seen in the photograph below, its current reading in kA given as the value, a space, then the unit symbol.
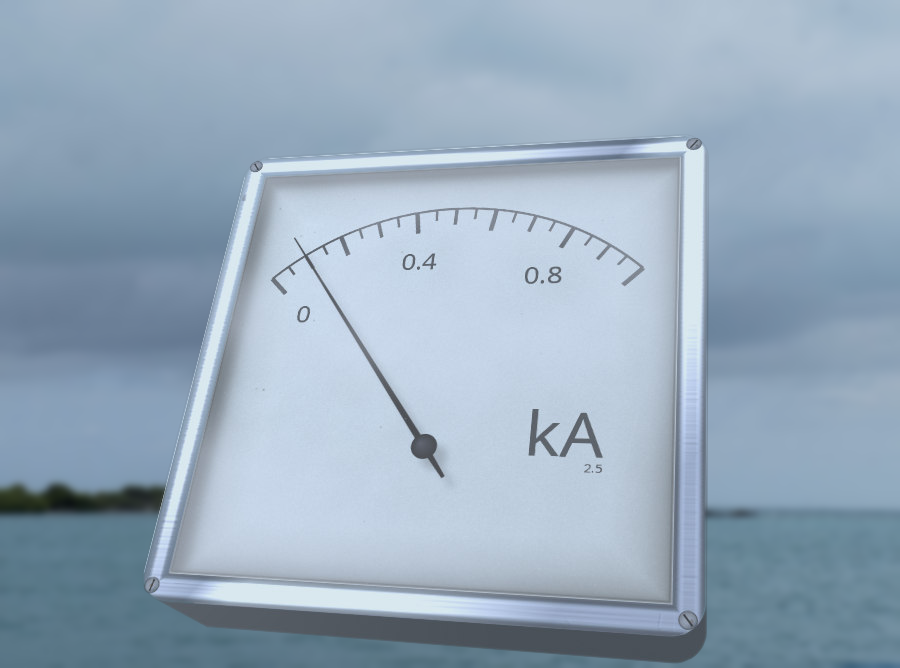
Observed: 0.1 kA
